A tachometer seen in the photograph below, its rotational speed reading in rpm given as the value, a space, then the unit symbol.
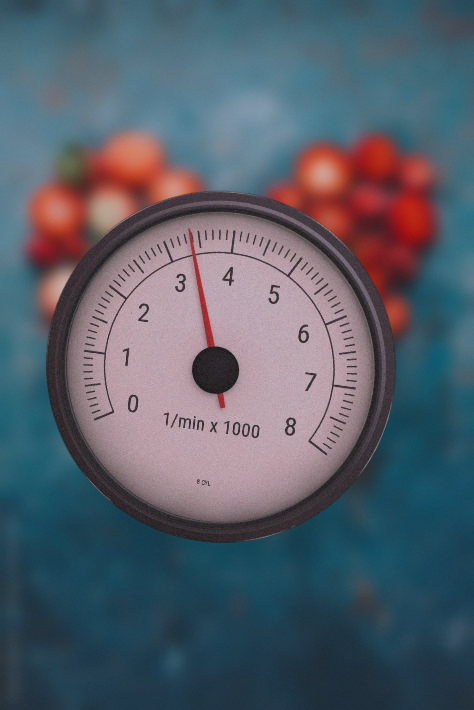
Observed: 3400 rpm
